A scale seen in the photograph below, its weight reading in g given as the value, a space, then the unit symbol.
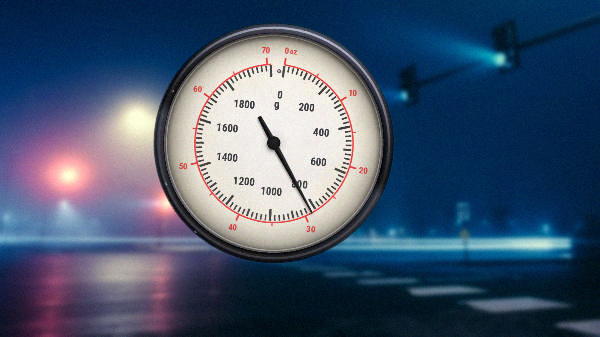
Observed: 820 g
